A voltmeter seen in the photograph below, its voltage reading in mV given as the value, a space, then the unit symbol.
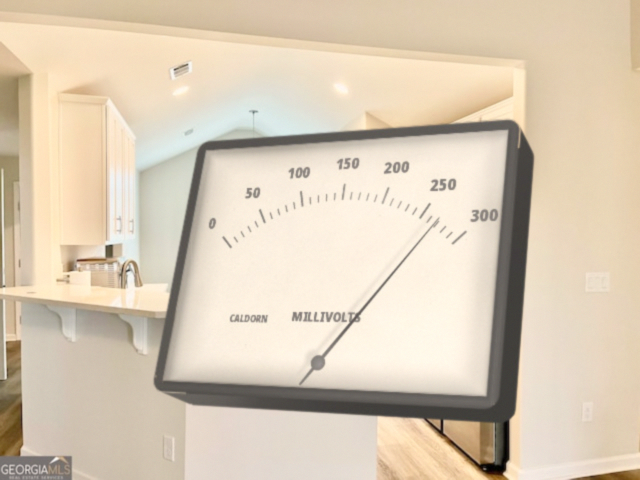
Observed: 270 mV
